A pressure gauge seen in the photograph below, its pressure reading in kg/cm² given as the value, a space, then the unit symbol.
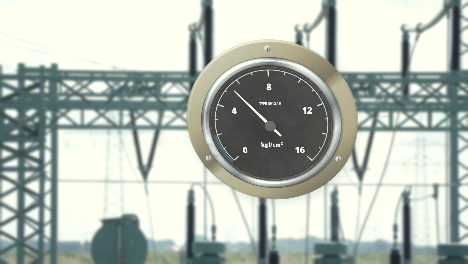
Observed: 5.5 kg/cm²
